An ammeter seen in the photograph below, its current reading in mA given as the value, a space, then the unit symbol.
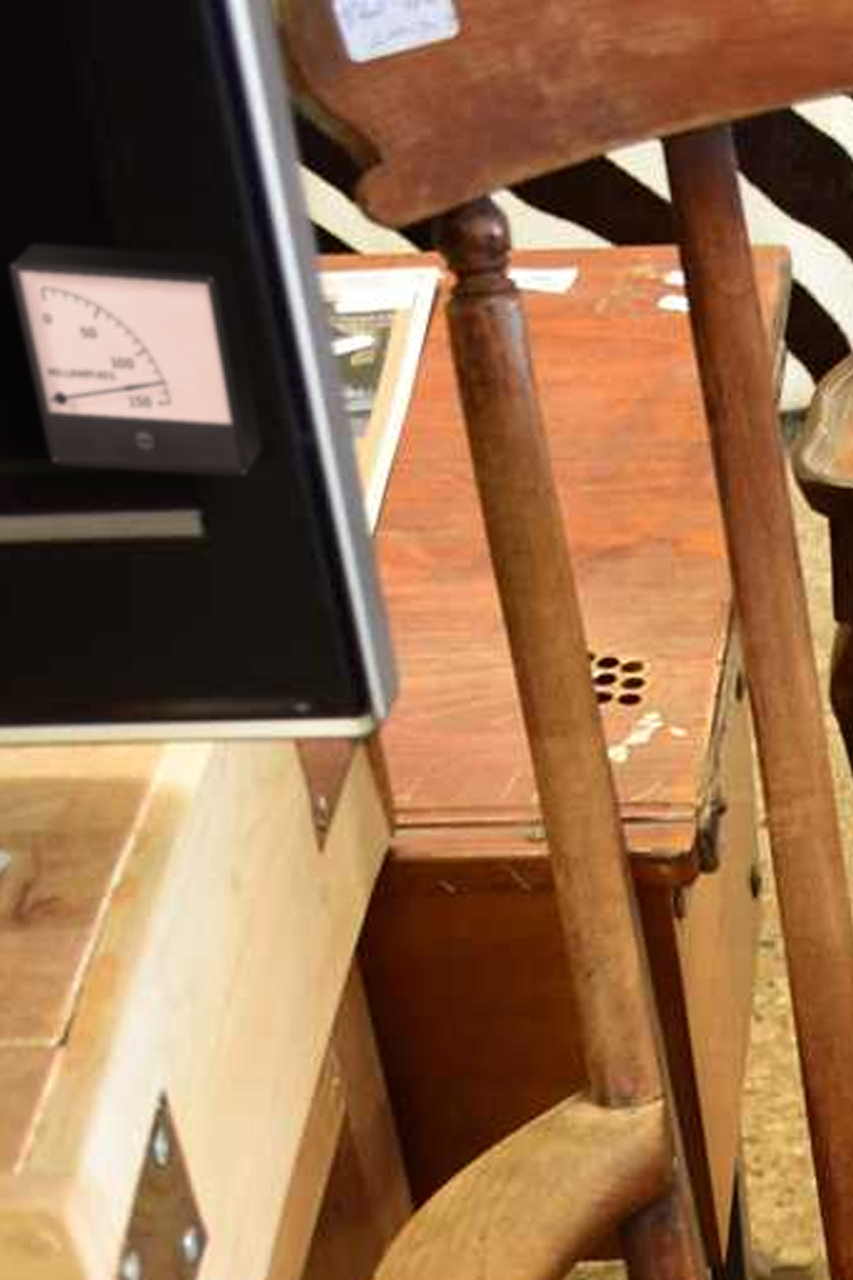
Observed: 130 mA
